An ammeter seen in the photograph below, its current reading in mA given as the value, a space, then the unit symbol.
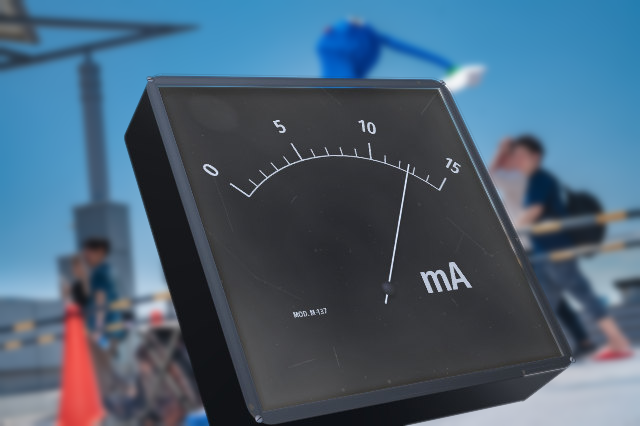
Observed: 12.5 mA
